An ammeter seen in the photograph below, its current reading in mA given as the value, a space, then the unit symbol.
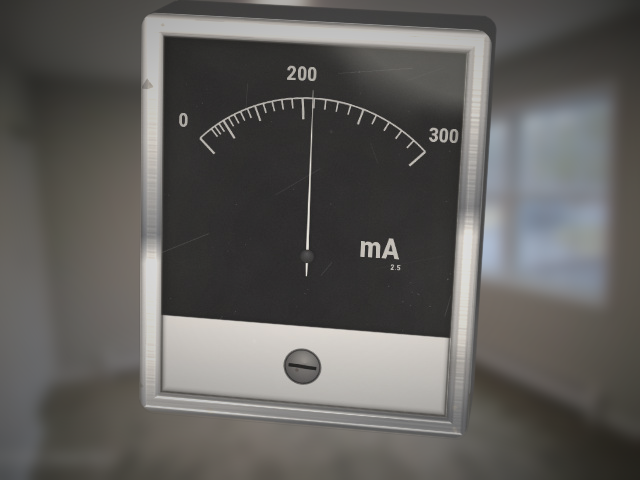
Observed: 210 mA
